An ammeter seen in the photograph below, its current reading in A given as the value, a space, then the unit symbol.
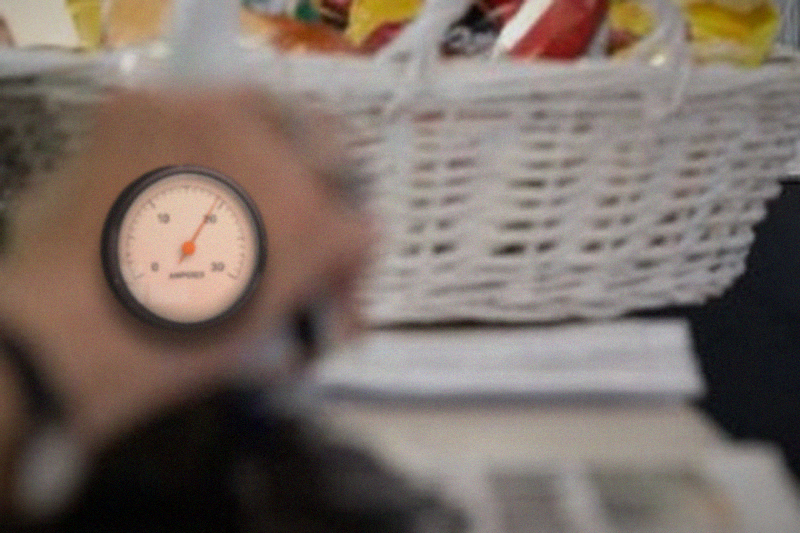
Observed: 19 A
